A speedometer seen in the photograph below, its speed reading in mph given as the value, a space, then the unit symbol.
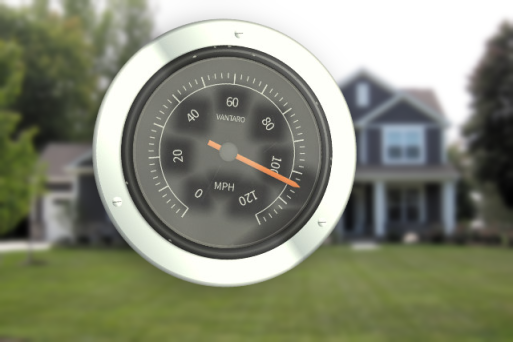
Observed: 104 mph
